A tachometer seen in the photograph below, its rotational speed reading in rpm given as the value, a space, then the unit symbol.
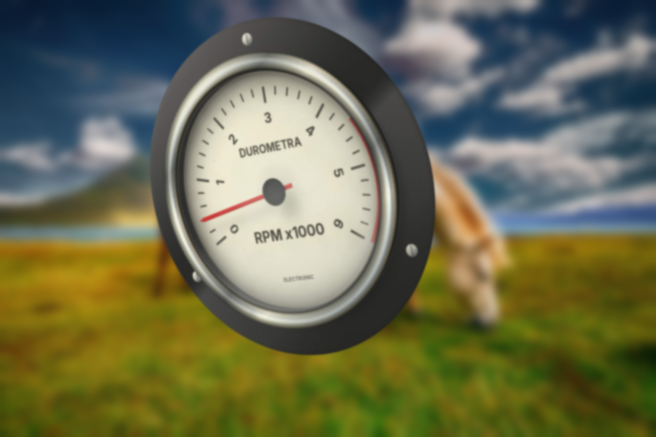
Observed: 400 rpm
